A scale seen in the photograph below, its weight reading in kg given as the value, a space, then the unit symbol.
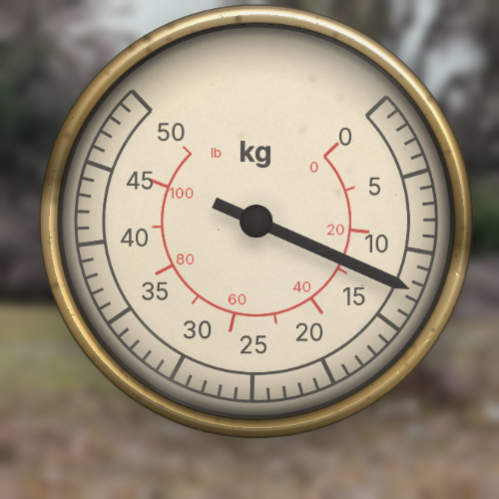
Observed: 12.5 kg
